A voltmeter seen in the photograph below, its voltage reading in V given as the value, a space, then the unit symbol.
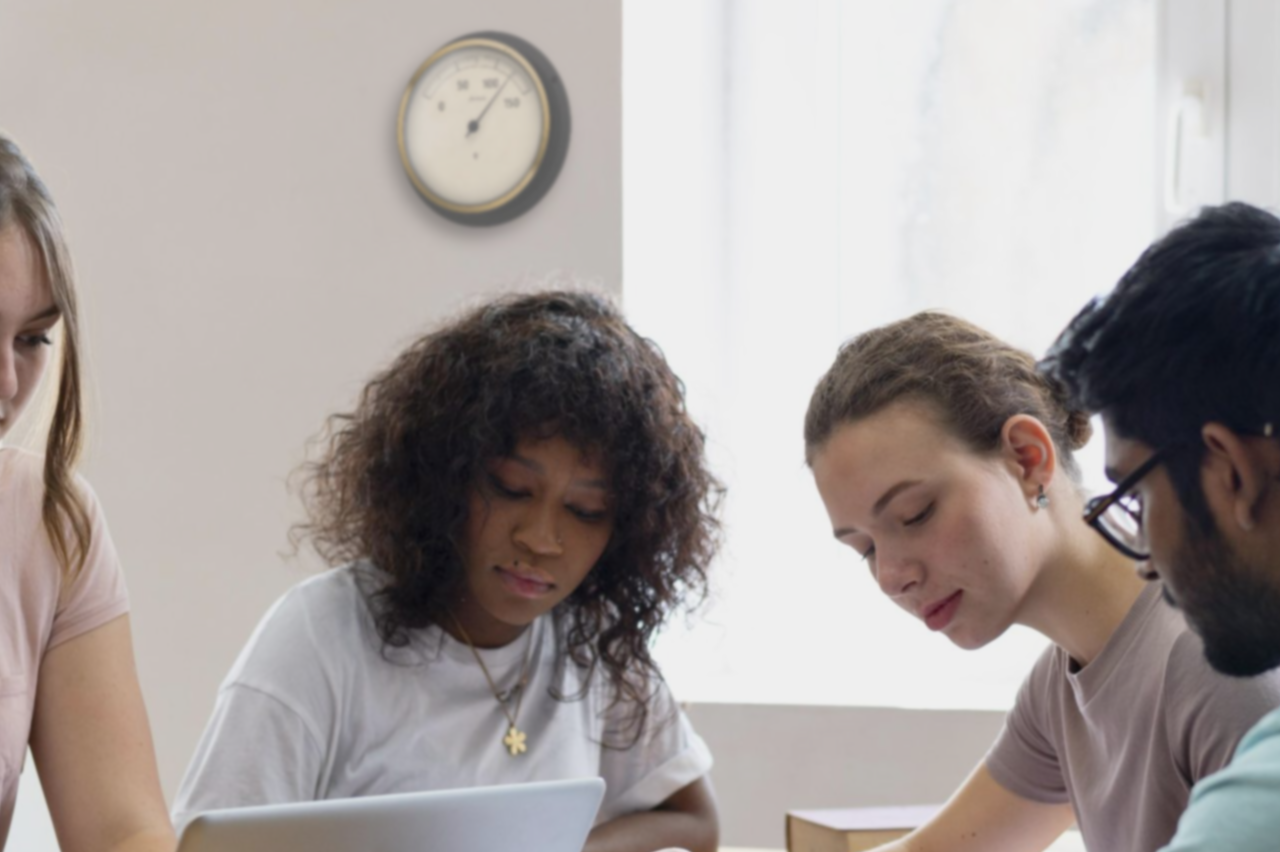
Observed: 125 V
